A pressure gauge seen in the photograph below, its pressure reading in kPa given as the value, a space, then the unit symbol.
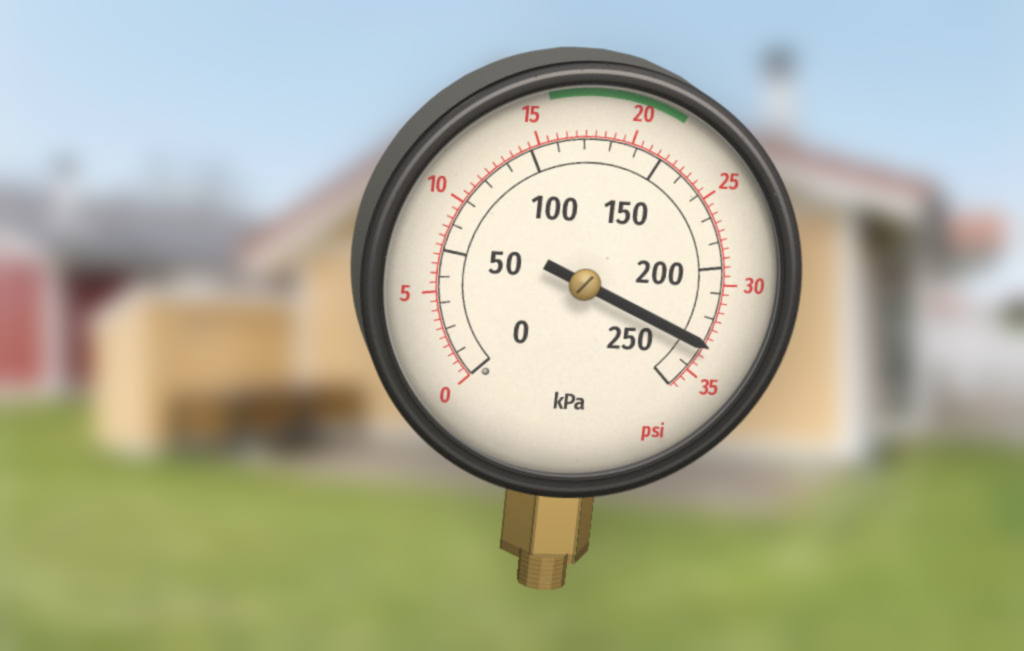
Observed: 230 kPa
